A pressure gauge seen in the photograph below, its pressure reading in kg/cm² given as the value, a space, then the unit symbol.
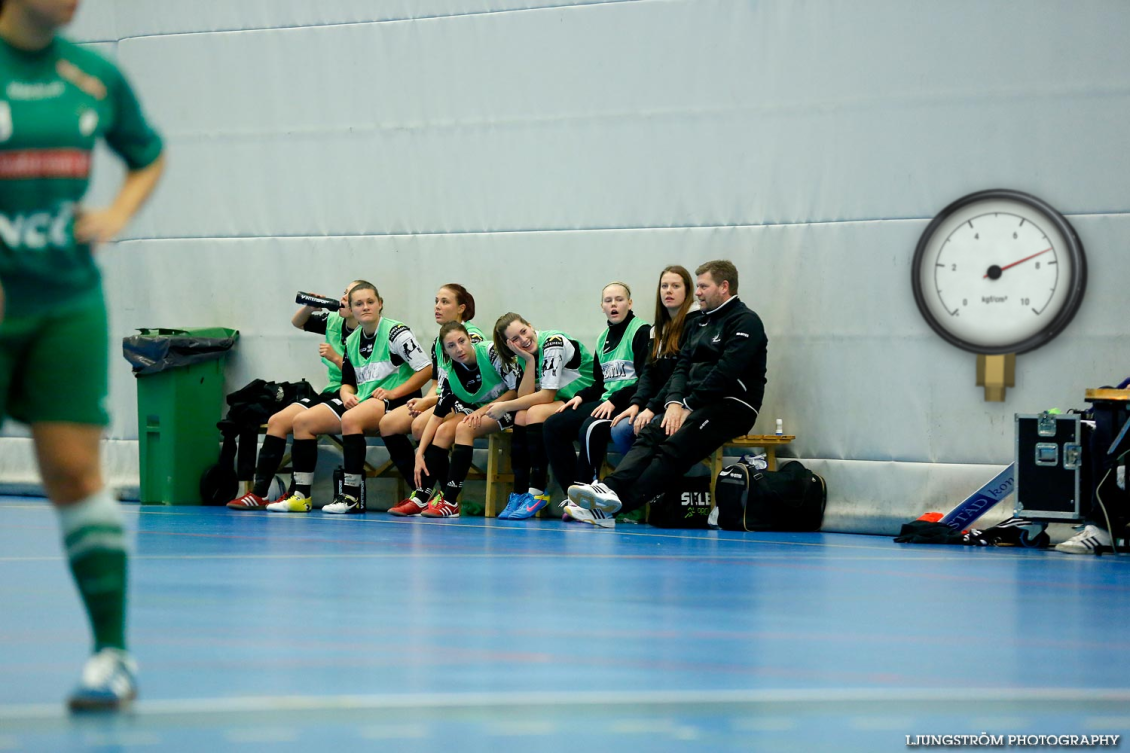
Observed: 7.5 kg/cm²
